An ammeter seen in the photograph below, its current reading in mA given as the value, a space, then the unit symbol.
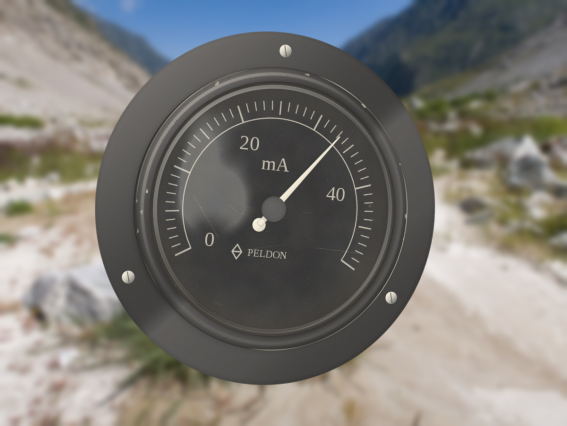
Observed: 33 mA
